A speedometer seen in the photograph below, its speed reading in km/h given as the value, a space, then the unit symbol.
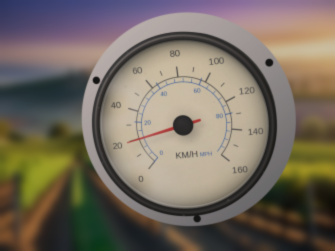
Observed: 20 km/h
